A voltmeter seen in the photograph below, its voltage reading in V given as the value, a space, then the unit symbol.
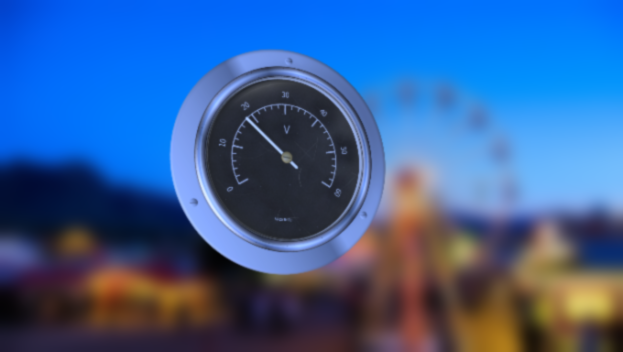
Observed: 18 V
